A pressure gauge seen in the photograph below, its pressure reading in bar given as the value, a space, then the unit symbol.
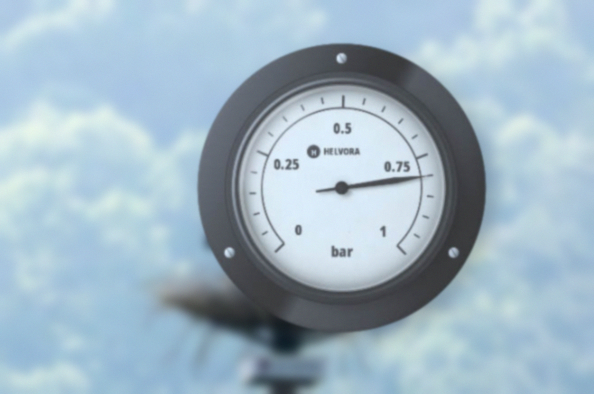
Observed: 0.8 bar
